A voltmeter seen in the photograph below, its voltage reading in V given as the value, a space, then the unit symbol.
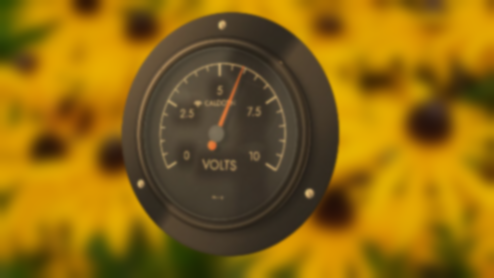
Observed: 6 V
